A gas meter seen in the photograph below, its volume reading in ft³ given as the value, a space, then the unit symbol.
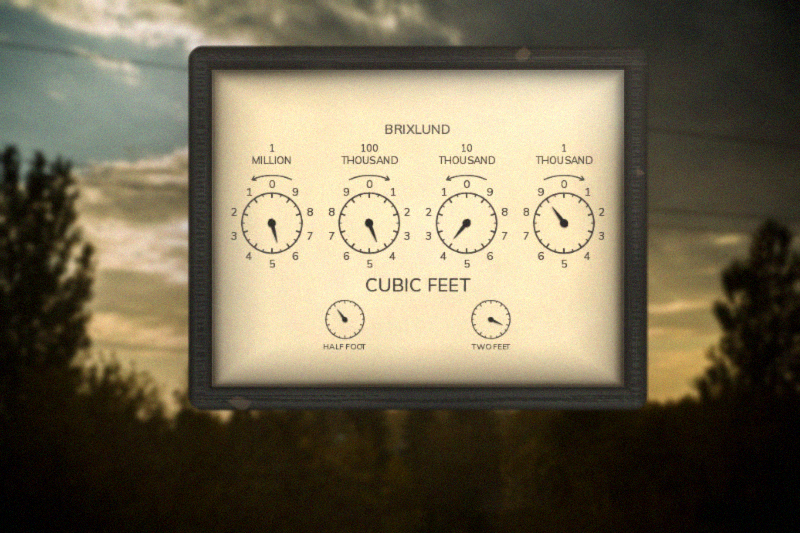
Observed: 543900 ft³
